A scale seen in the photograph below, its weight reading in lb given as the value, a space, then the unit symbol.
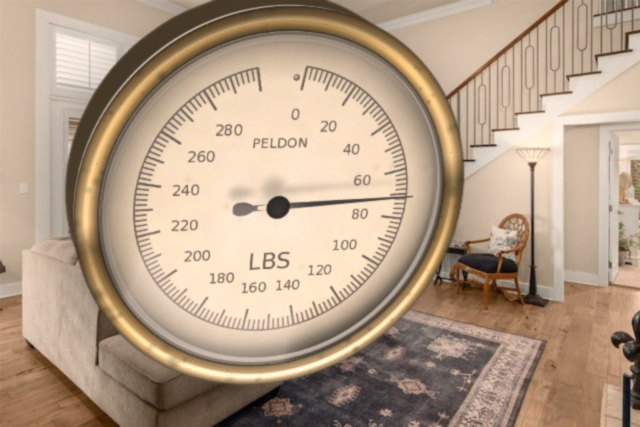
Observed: 70 lb
